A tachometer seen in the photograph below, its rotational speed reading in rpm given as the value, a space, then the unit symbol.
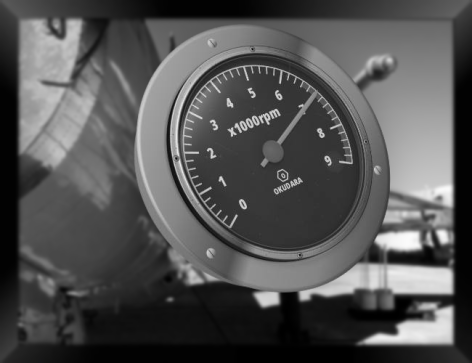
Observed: 7000 rpm
